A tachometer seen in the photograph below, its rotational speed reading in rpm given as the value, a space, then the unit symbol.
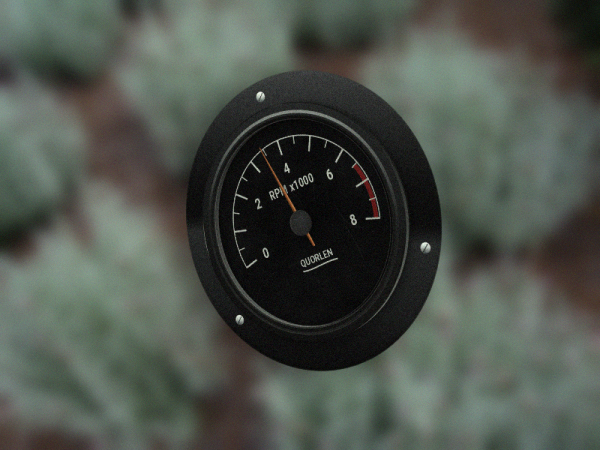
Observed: 3500 rpm
